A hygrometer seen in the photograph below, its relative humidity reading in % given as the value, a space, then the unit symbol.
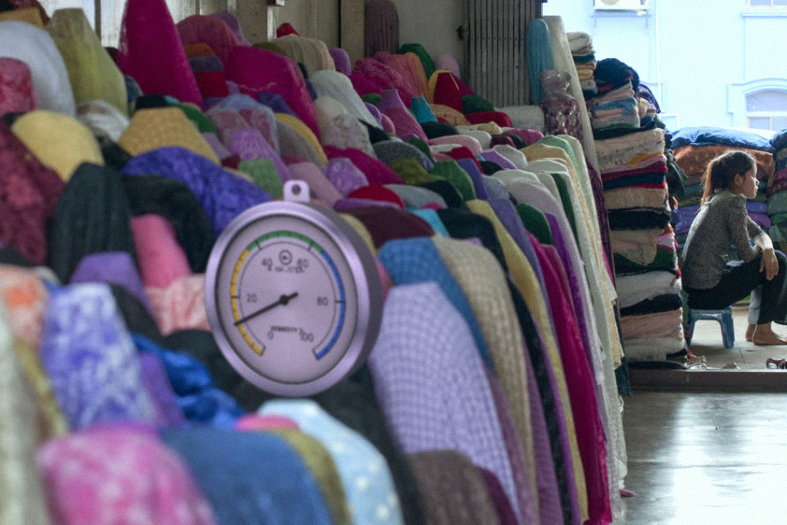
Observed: 12 %
